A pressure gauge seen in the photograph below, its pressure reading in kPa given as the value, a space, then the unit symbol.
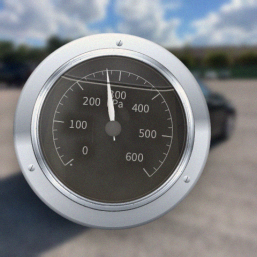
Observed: 270 kPa
